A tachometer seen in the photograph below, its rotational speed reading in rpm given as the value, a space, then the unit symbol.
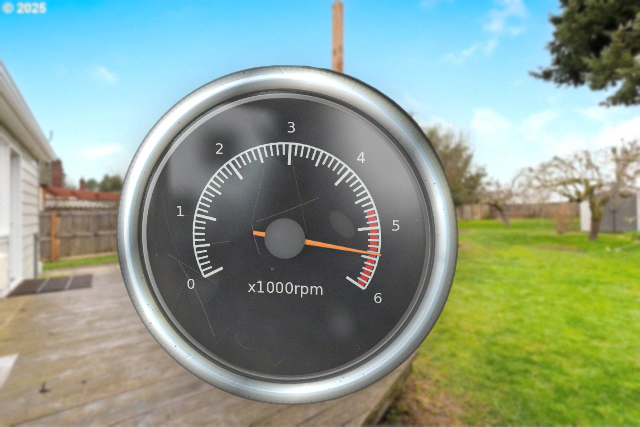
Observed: 5400 rpm
